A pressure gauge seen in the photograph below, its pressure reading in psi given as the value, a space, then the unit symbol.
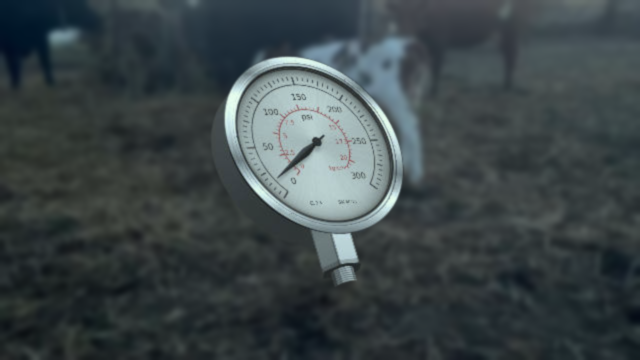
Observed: 15 psi
